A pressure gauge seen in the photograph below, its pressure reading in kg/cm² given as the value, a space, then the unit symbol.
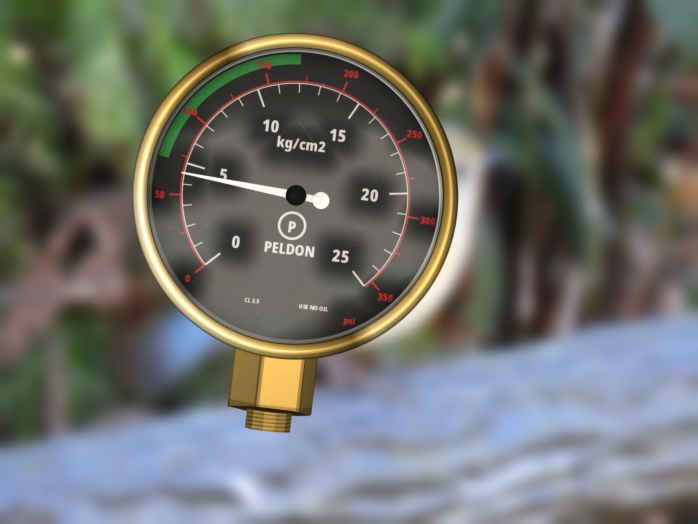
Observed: 4.5 kg/cm²
